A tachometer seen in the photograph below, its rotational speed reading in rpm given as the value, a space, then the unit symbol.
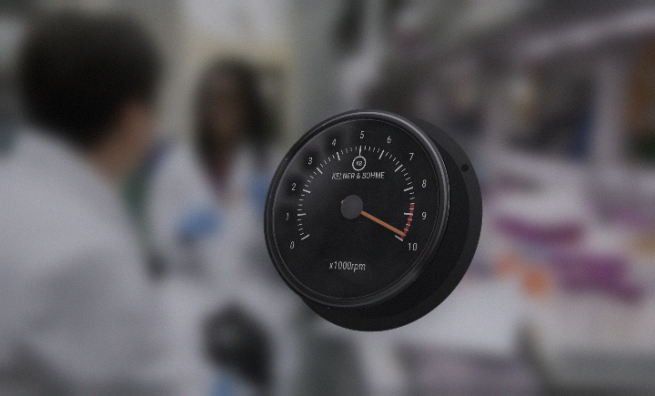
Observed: 9800 rpm
